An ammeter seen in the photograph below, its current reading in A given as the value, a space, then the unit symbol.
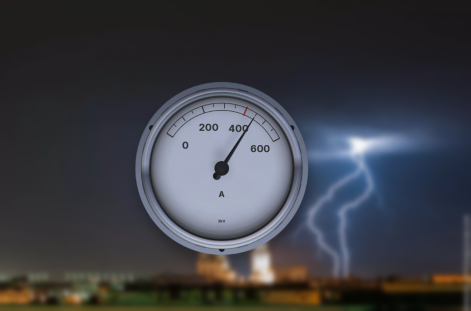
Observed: 450 A
